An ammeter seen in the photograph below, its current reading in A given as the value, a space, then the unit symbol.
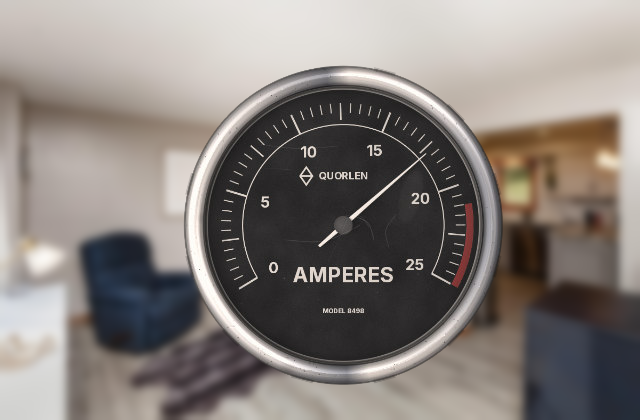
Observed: 17.75 A
